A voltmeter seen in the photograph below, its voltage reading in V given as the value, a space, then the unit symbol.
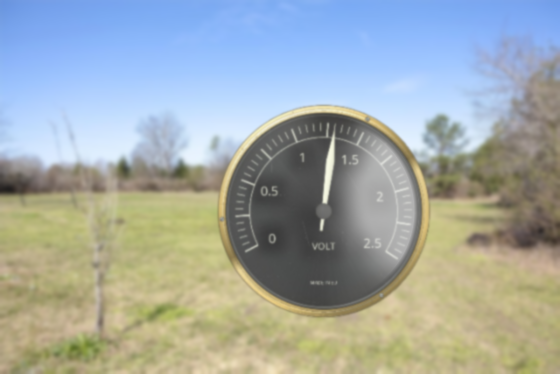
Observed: 1.3 V
